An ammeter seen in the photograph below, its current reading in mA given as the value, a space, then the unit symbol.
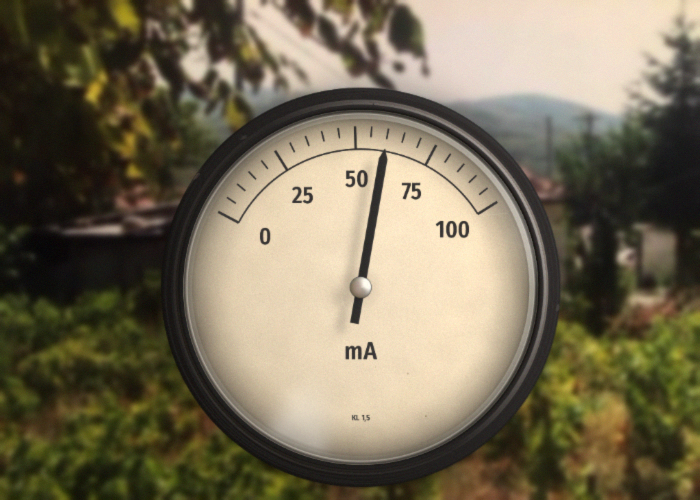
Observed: 60 mA
